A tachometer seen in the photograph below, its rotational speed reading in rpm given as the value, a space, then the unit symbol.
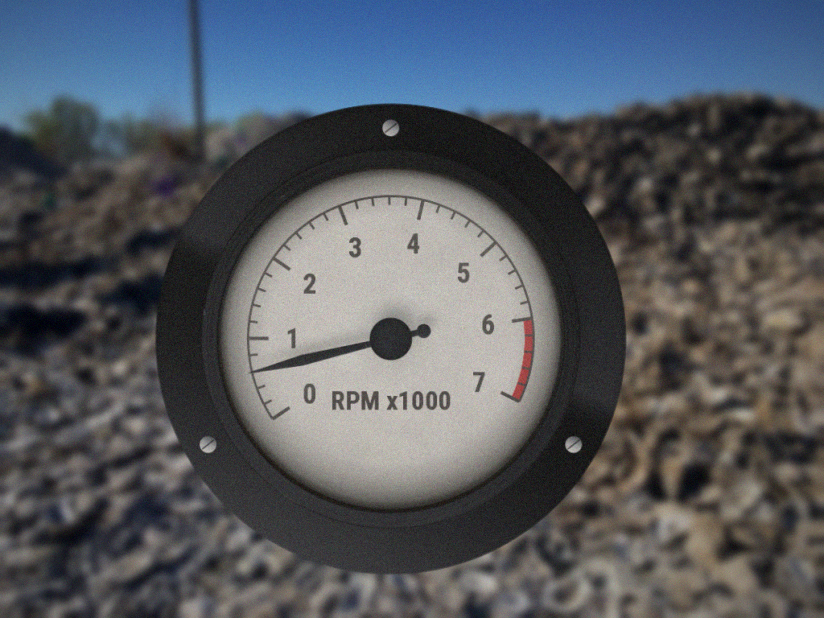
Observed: 600 rpm
